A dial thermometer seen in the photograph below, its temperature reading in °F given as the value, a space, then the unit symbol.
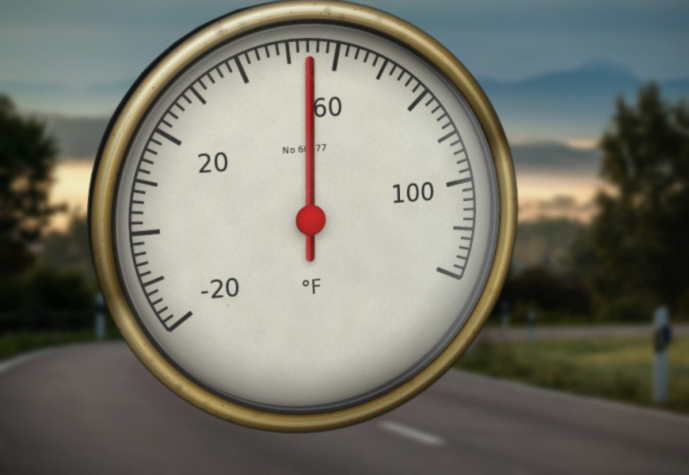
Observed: 54 °F
